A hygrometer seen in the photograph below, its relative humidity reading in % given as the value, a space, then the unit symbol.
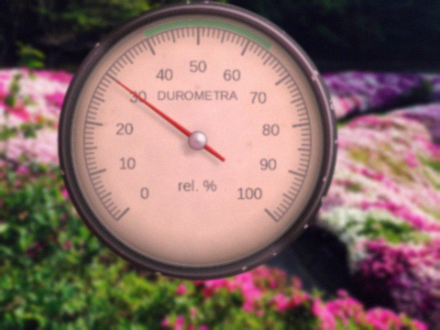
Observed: 30 %
